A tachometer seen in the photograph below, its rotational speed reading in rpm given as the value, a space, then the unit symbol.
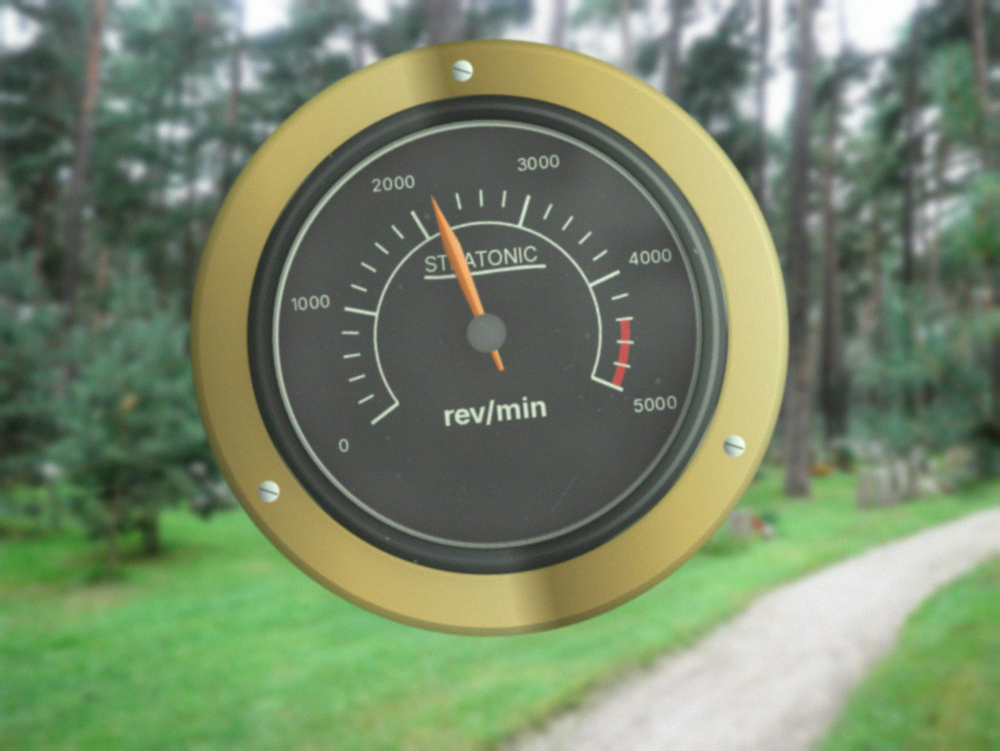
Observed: 2200 rpm
